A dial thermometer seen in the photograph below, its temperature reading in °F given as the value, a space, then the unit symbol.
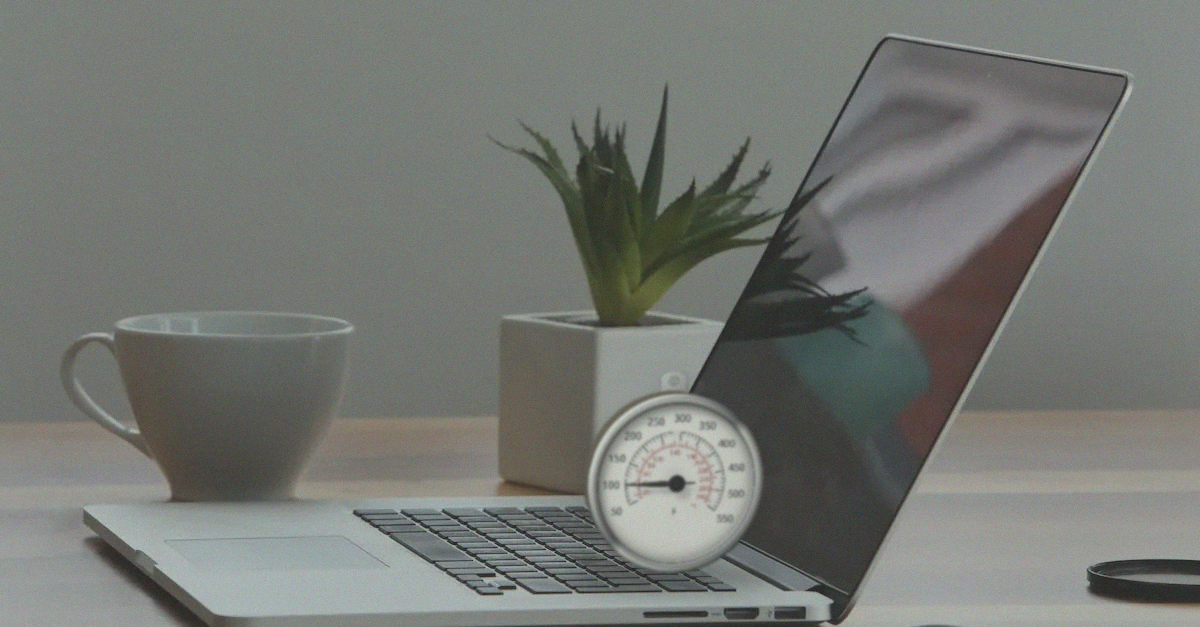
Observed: 100 °F
